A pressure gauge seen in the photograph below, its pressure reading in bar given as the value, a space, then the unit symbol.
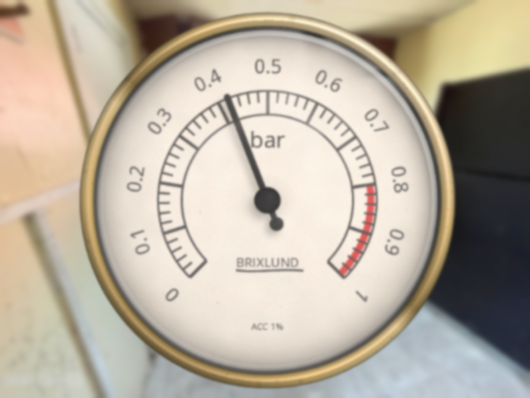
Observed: 0.42 bar
